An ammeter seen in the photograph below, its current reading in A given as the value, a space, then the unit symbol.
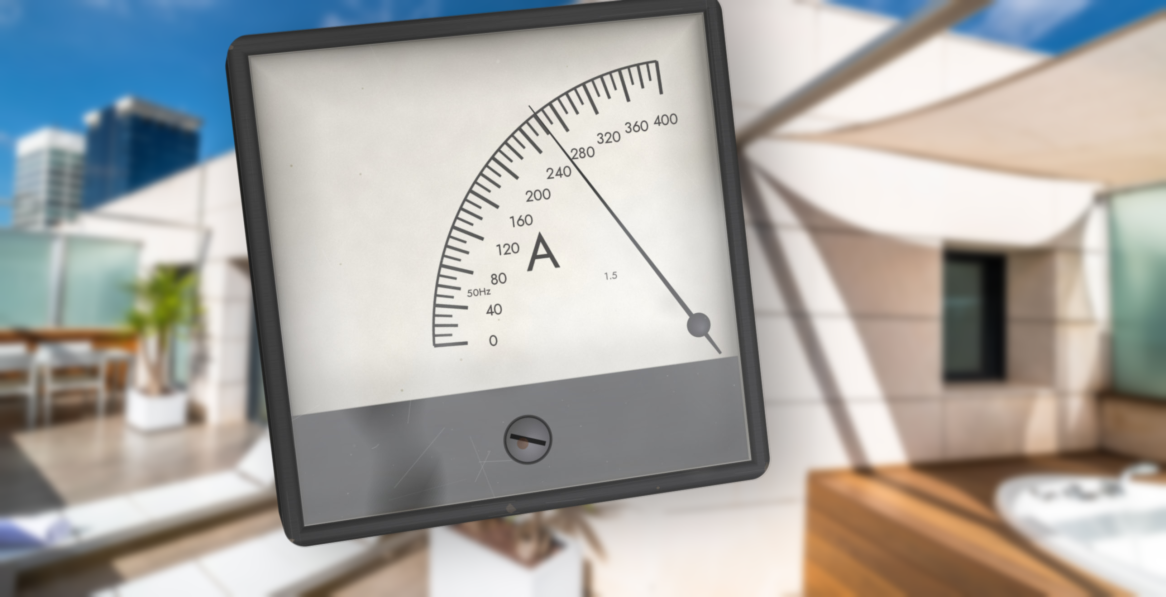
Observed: 260 A
